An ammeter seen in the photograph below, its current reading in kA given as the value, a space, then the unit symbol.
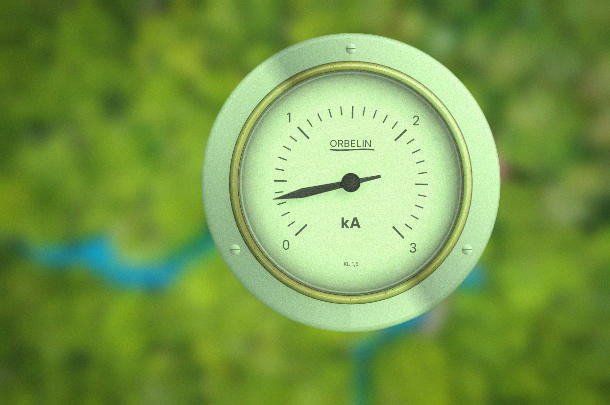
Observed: 0.35 kA
